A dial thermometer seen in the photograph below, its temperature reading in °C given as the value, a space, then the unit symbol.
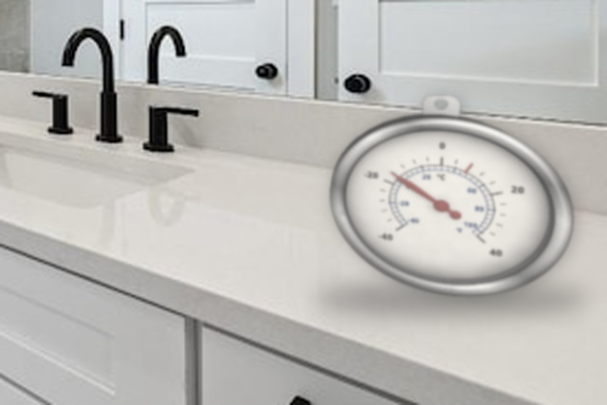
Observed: -16 °C
